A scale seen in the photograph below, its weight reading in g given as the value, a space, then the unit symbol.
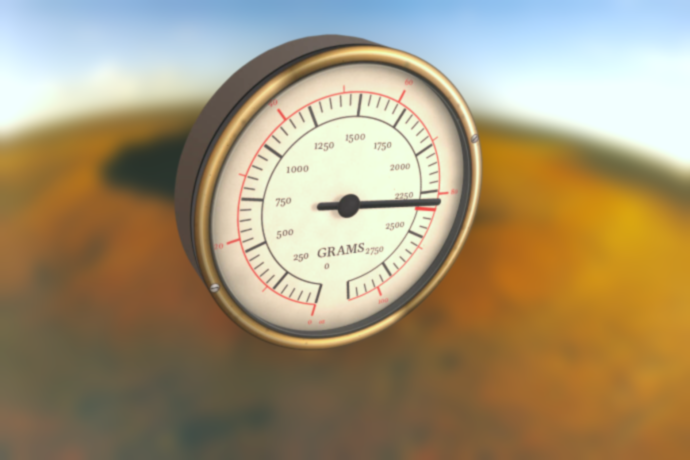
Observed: 2300 g
